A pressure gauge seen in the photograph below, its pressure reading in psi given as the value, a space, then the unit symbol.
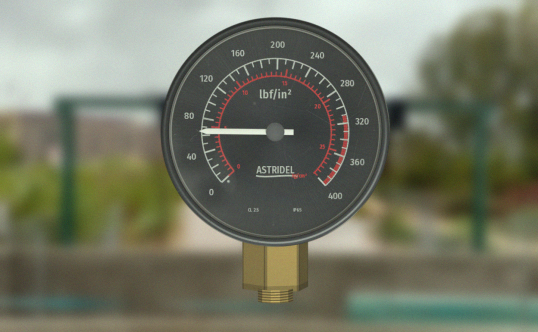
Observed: 65 psi
